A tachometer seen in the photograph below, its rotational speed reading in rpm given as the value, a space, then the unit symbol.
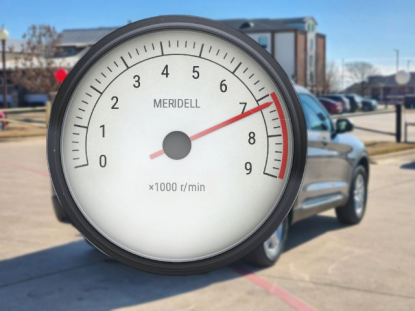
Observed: 7200 rpm
